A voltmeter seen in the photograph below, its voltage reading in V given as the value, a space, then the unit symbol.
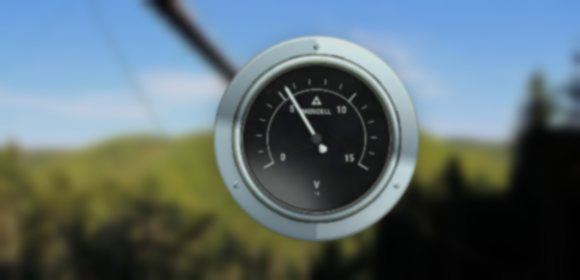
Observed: 5.5 V
